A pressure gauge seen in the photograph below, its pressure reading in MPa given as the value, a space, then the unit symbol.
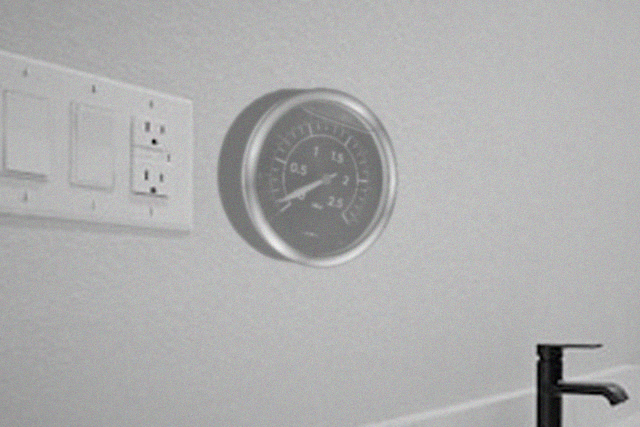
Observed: 0.1 MPa
